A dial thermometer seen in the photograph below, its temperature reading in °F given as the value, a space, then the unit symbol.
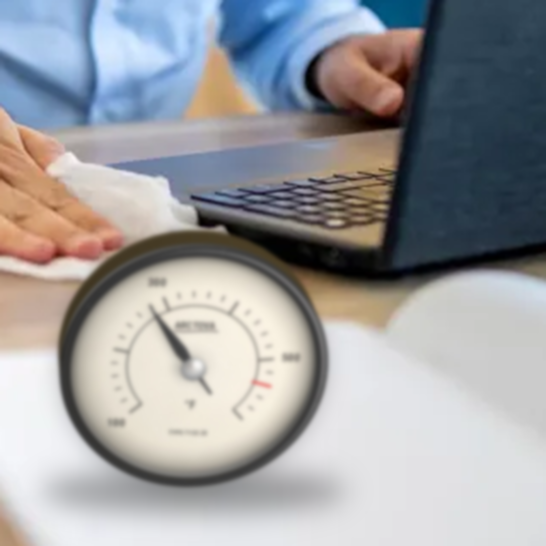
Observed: 280 °F
